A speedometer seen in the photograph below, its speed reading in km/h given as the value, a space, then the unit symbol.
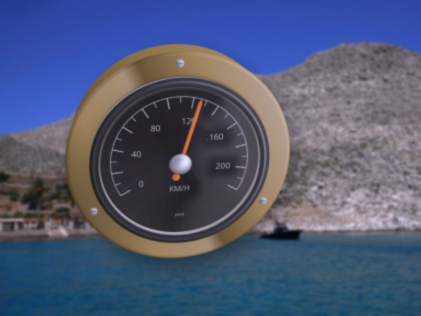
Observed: 125 km/h
